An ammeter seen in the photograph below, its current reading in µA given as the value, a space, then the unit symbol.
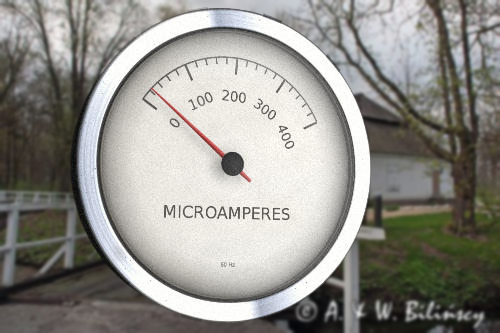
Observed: 20 µA
